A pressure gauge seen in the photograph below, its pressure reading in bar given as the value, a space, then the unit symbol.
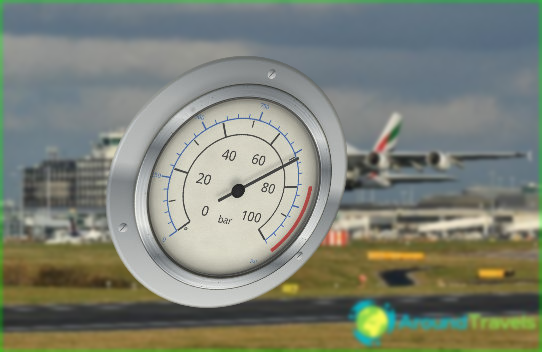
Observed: 70 bar
